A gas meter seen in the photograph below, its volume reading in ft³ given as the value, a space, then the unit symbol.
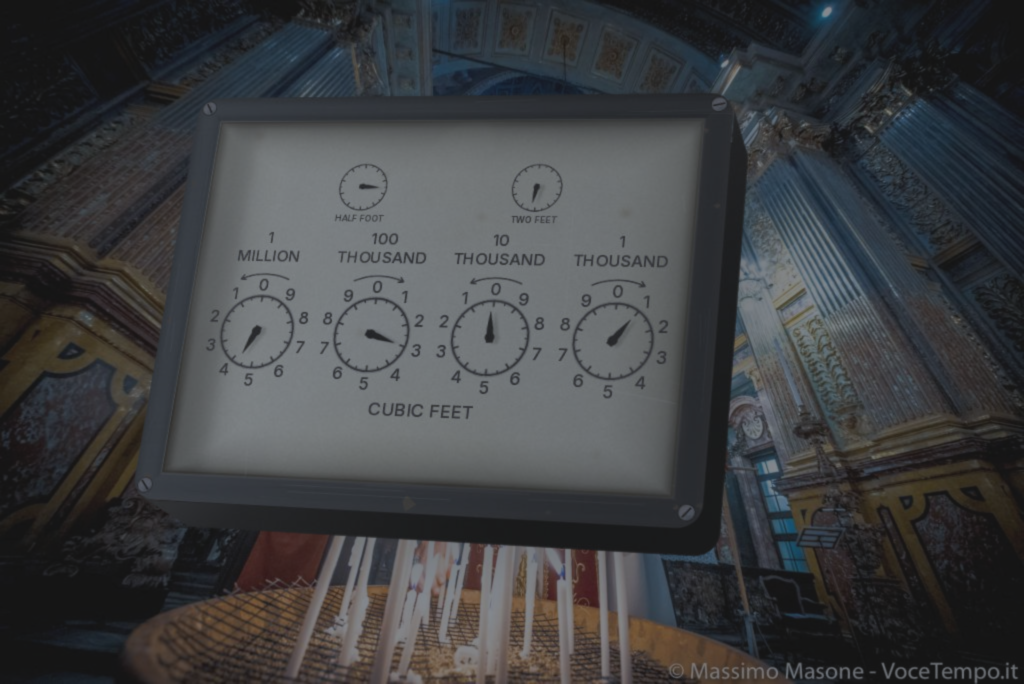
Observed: 430100 ft³
